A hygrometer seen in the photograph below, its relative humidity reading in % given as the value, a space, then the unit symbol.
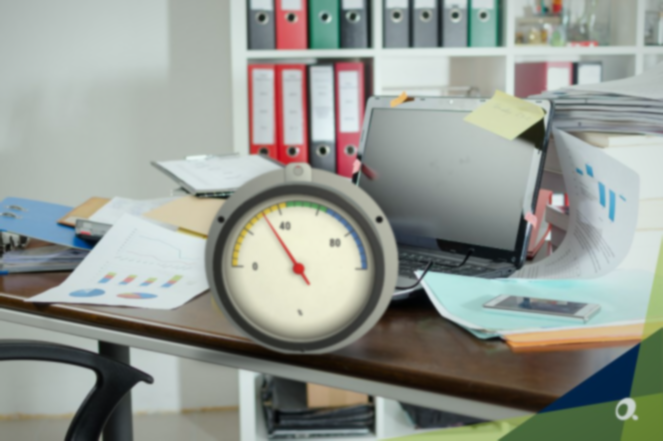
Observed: 32 %
